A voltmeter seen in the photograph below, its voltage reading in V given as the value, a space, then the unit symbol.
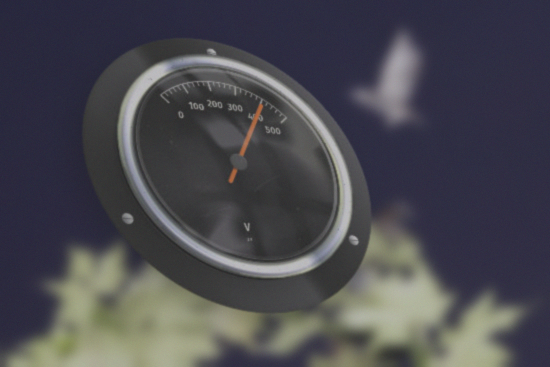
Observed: 400 V
